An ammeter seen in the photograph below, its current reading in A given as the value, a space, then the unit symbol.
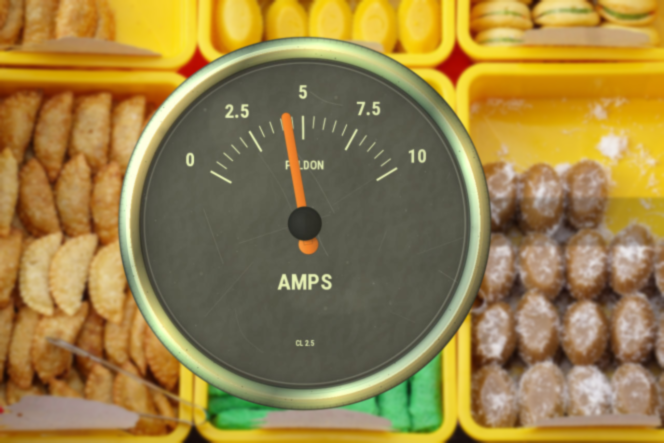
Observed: 4.25 A
